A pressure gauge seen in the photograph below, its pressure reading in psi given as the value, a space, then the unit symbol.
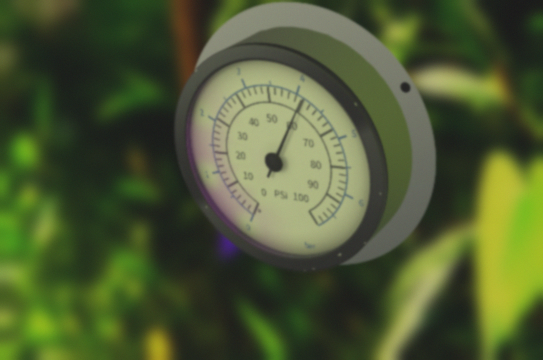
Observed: 60 psi
